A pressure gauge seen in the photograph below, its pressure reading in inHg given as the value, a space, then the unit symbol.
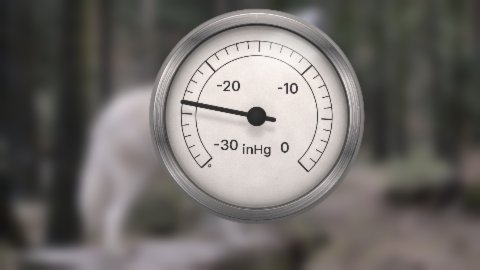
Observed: -24 inHg
